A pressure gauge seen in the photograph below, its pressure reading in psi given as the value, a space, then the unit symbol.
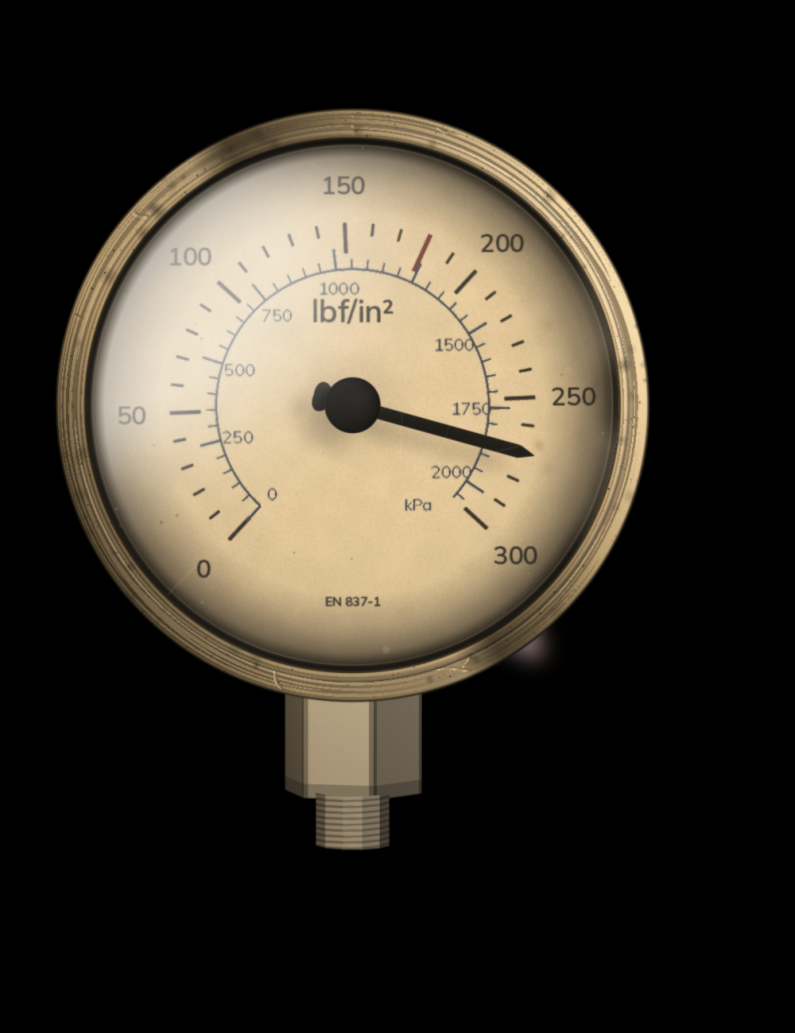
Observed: 270 psi
